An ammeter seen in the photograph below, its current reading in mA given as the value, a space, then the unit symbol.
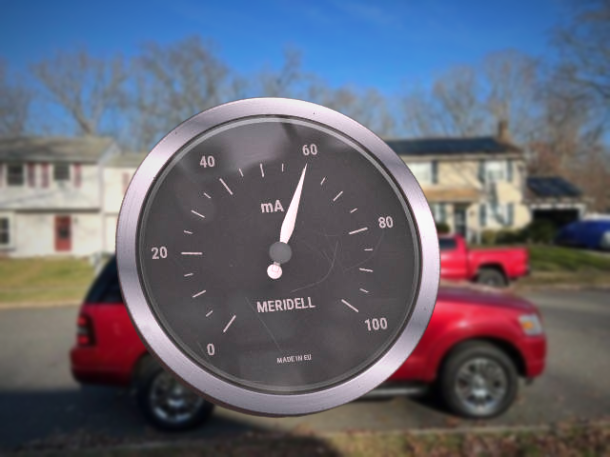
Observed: 60 mA
